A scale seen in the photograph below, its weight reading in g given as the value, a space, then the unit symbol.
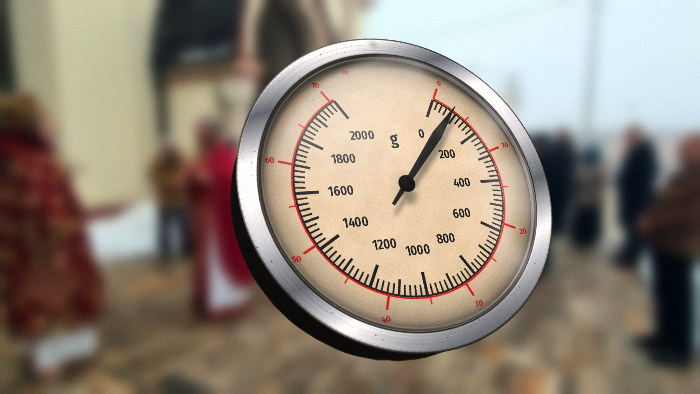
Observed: 80 g
